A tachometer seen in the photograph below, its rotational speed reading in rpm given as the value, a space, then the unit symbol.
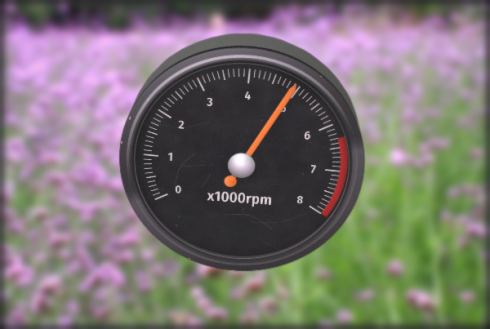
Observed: 4900 rpm
